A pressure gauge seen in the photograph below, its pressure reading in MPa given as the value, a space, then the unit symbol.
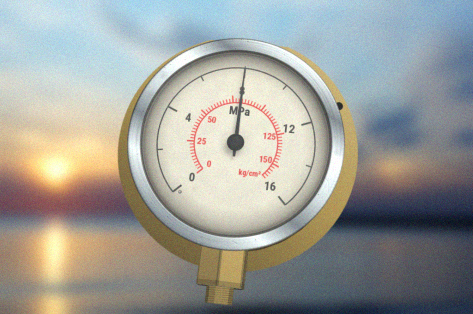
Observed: 8 MPa
